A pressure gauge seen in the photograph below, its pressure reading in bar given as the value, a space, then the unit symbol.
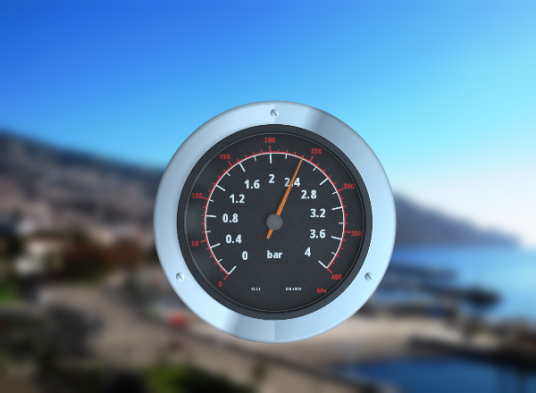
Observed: 2.4 bar
